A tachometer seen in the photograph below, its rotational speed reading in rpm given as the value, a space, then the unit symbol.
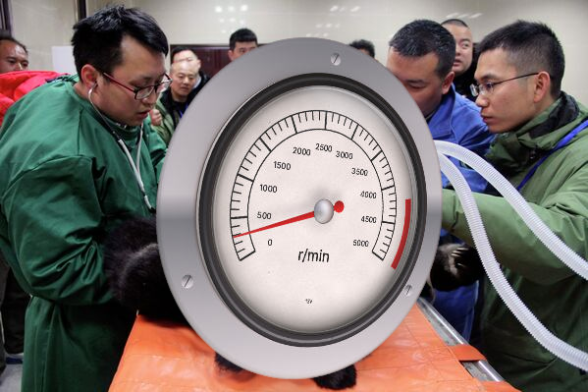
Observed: 300 rpm
